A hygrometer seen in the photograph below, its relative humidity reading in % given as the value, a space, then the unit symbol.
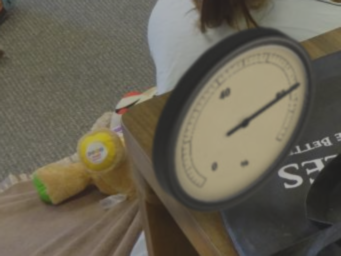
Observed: 80 %
